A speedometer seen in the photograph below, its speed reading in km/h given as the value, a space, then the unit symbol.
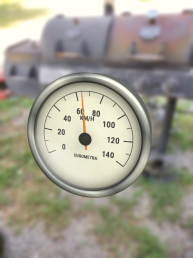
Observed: 65 km/h
